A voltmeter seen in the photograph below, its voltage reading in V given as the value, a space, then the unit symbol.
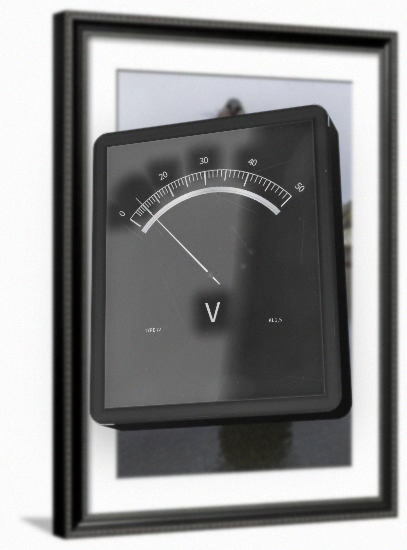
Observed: 10 V
